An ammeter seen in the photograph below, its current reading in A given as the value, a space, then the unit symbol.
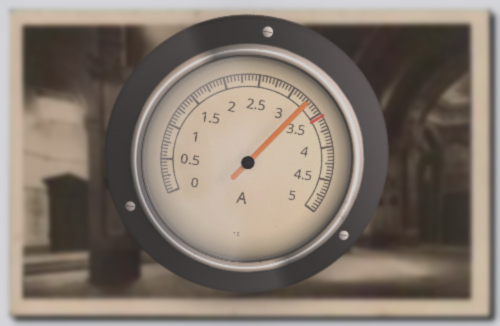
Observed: 3.25 A
